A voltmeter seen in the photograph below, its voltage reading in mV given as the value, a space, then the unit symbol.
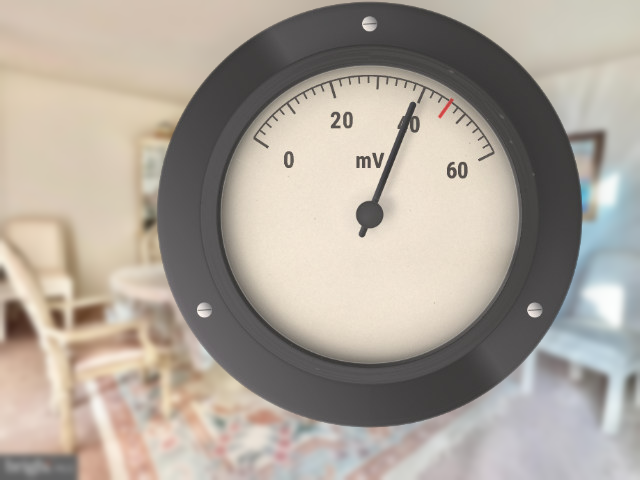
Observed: 39 mV
